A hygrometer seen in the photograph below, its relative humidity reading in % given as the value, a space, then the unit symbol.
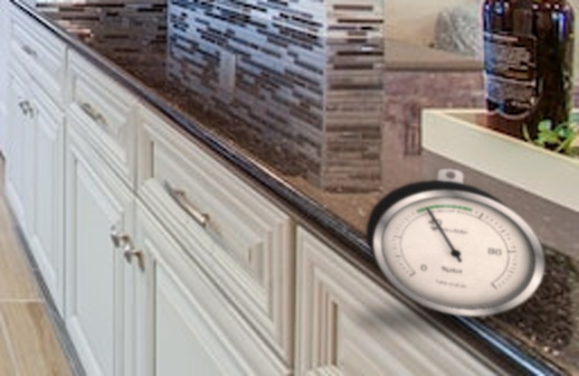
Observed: 40 %
